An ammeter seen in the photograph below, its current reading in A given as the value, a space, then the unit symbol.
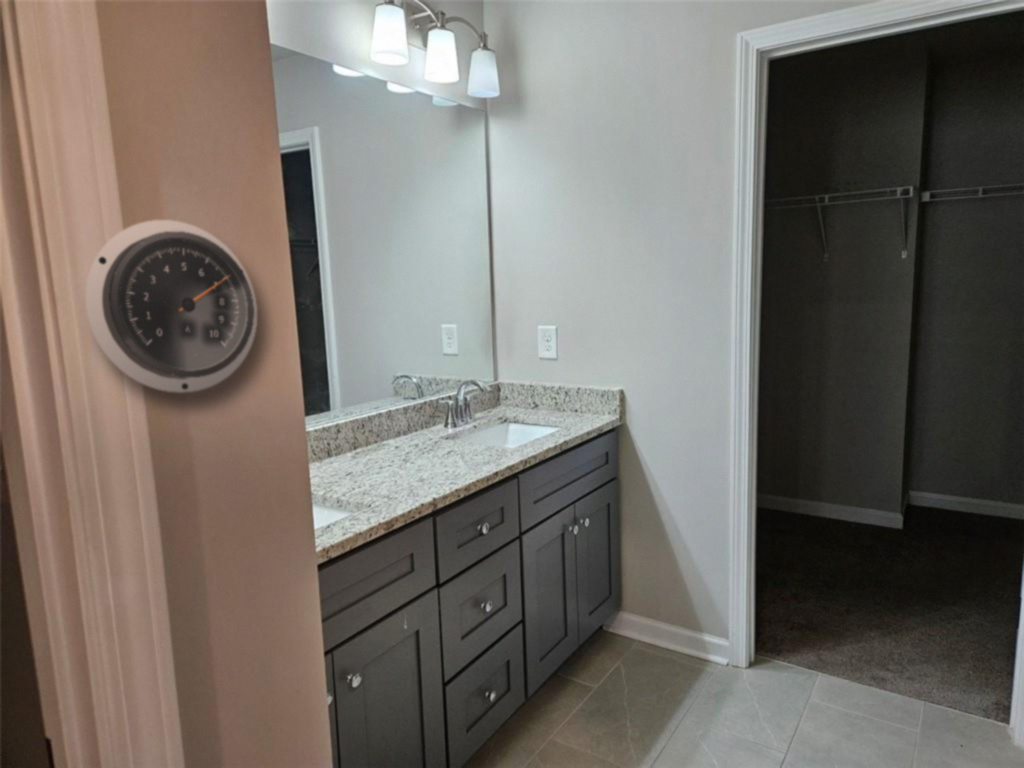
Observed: 7 A
